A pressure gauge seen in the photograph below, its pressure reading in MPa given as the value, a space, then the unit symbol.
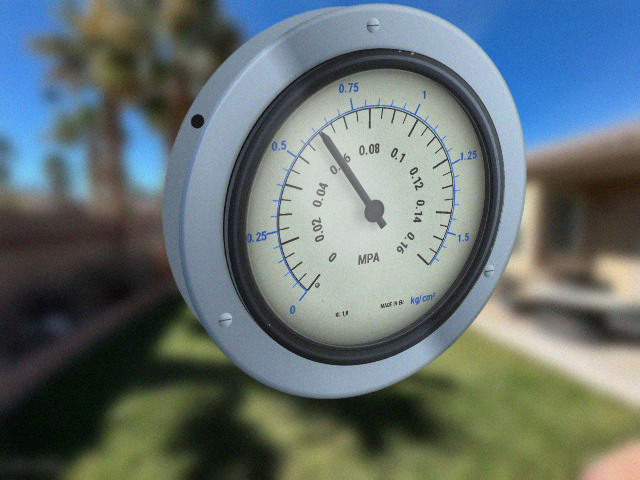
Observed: 0.06 MPa
